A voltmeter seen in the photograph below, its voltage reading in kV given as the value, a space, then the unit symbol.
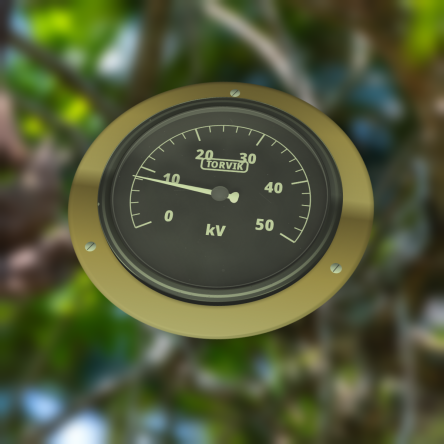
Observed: 8 kV
